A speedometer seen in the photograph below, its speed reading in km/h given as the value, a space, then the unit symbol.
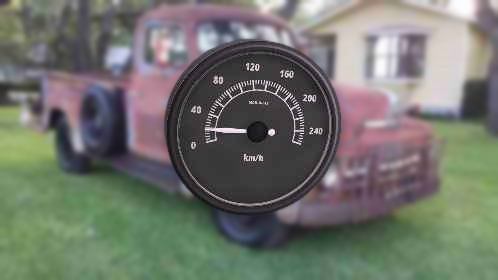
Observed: 20 km/h
